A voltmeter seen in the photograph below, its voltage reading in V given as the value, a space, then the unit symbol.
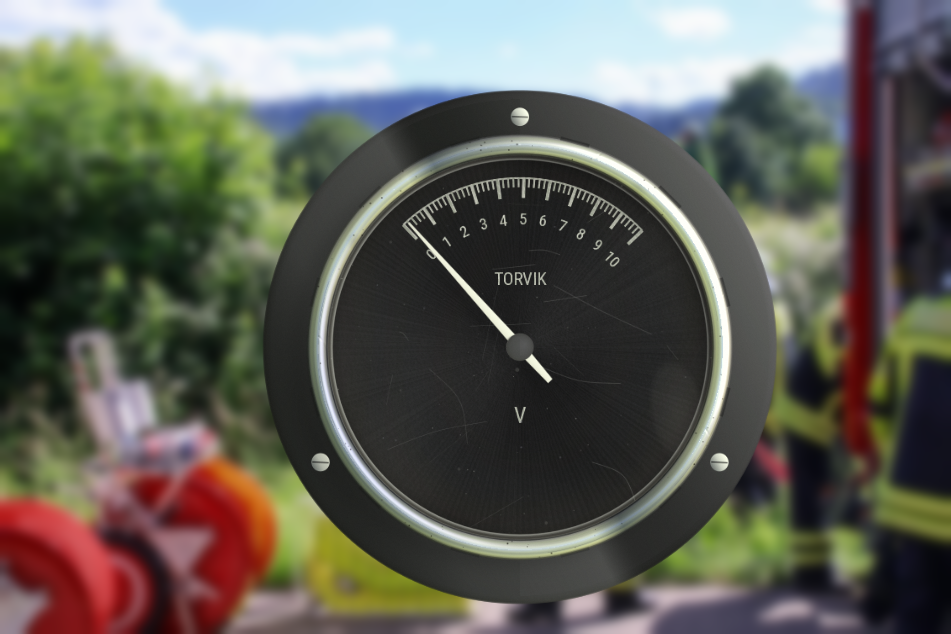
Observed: 0.2 V
